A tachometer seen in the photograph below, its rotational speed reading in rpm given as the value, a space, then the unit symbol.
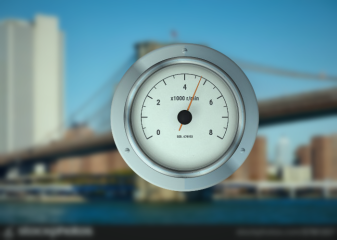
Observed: 4750 rpm
